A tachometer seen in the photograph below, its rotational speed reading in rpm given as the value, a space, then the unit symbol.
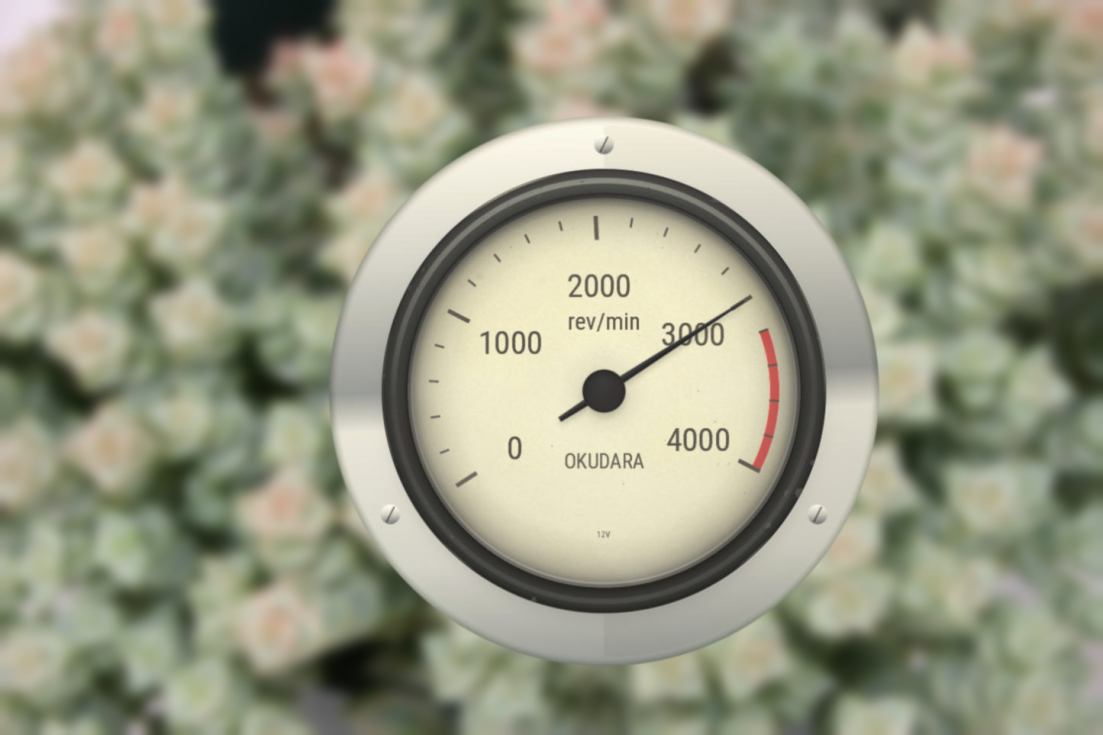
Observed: 3000 rpm
